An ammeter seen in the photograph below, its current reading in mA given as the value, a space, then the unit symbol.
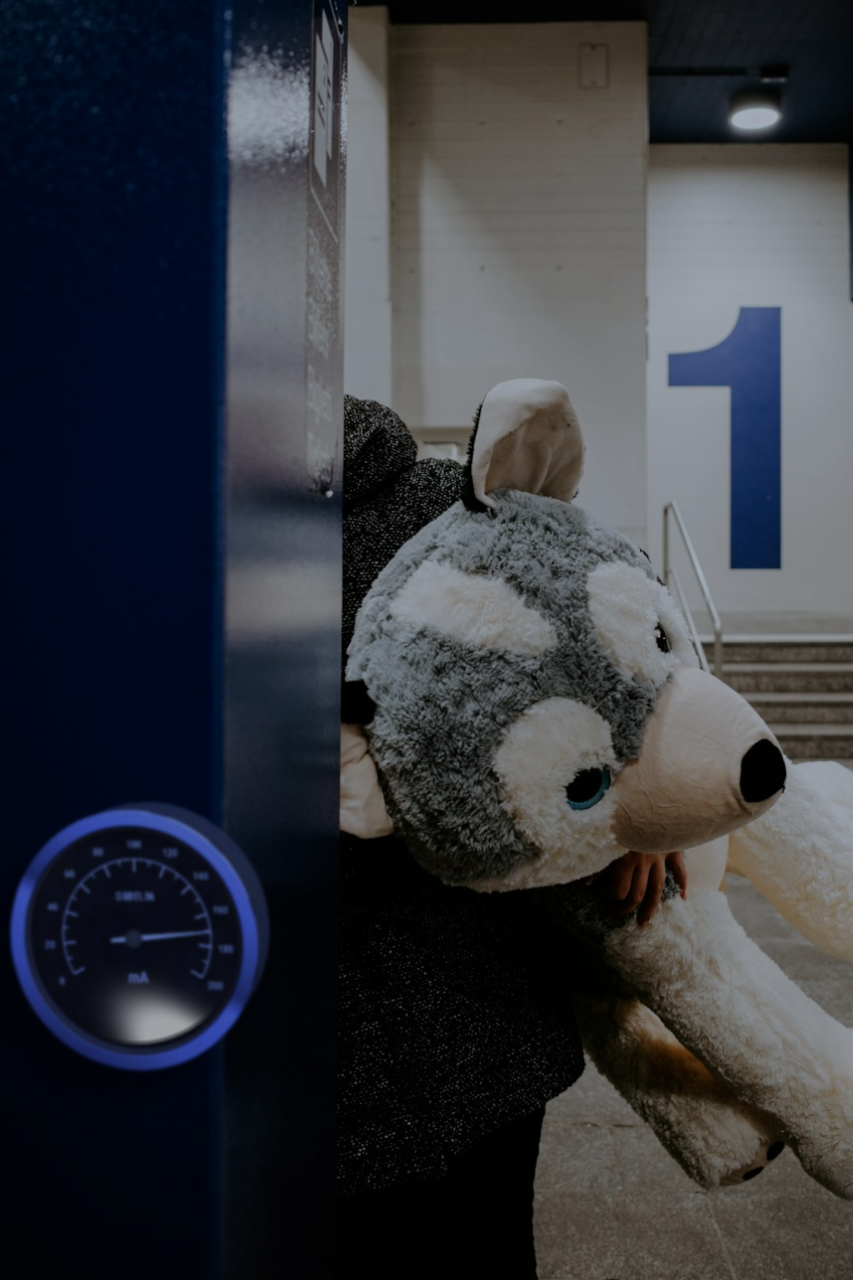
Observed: 170 mA
